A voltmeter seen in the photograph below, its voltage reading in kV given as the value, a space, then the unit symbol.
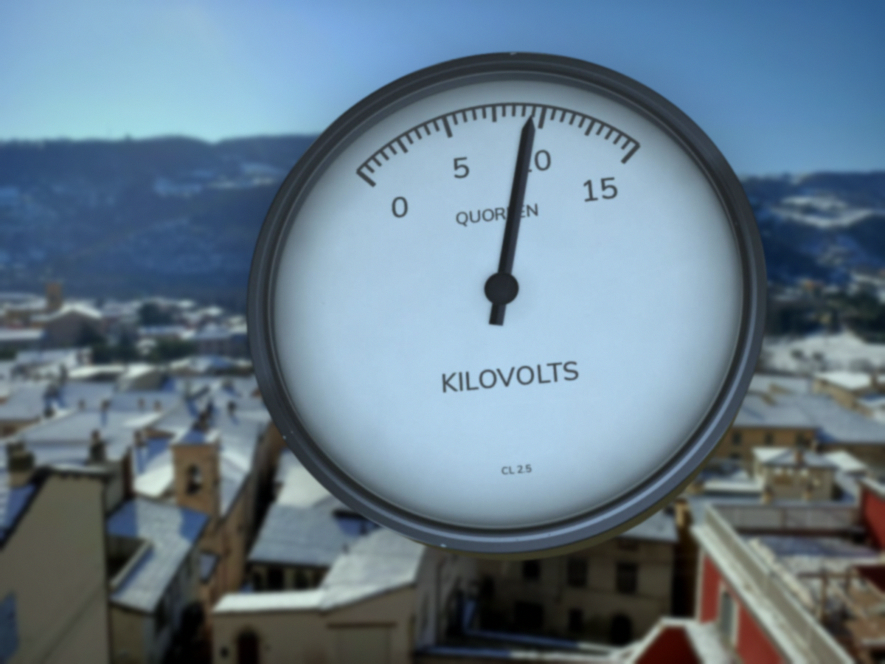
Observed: 9.5 kV
